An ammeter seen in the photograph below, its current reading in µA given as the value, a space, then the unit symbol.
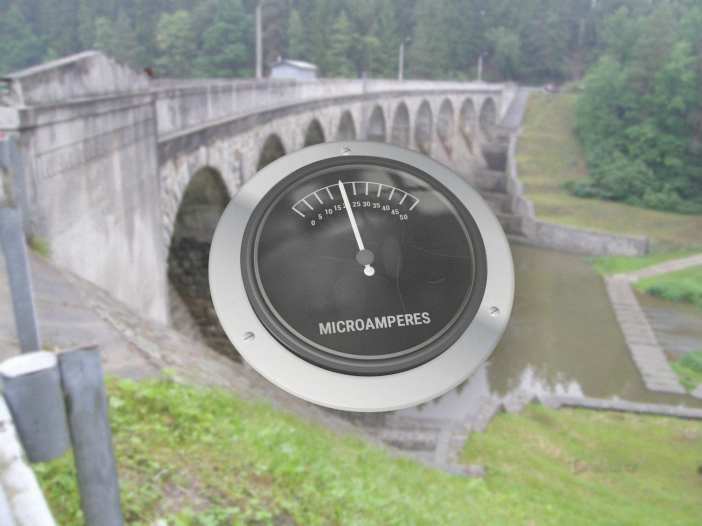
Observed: 20 µA
